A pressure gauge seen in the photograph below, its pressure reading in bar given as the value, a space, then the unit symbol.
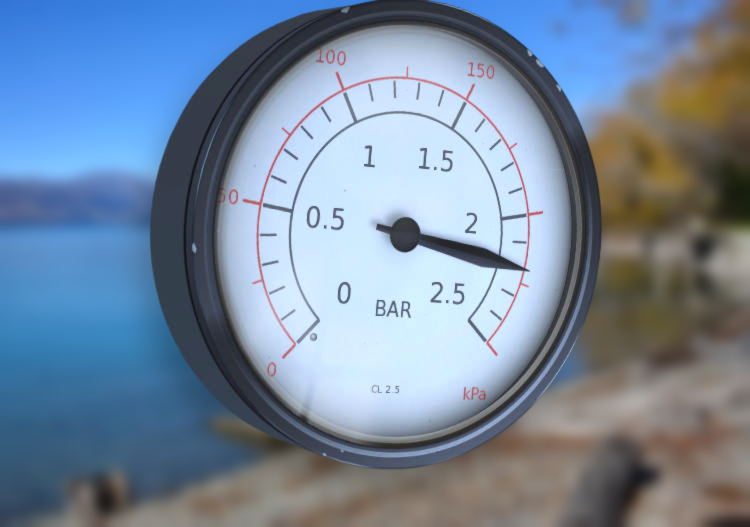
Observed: 2.2 bar
